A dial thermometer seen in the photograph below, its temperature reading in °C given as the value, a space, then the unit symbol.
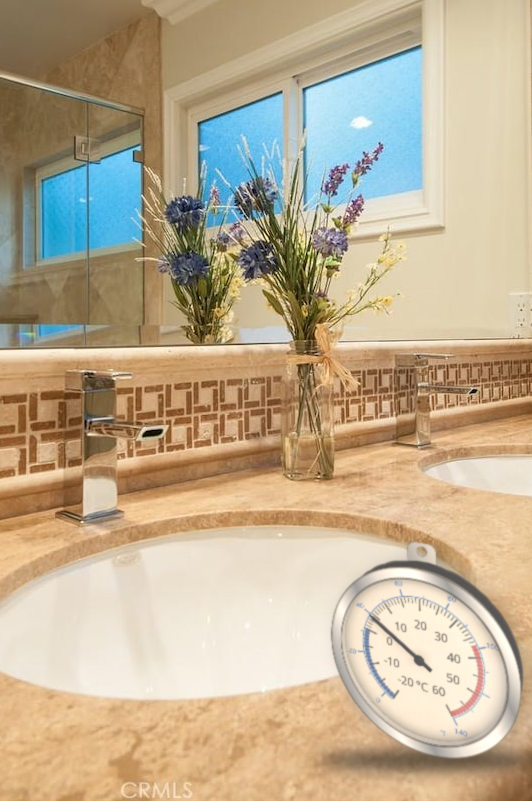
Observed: 5 °C
